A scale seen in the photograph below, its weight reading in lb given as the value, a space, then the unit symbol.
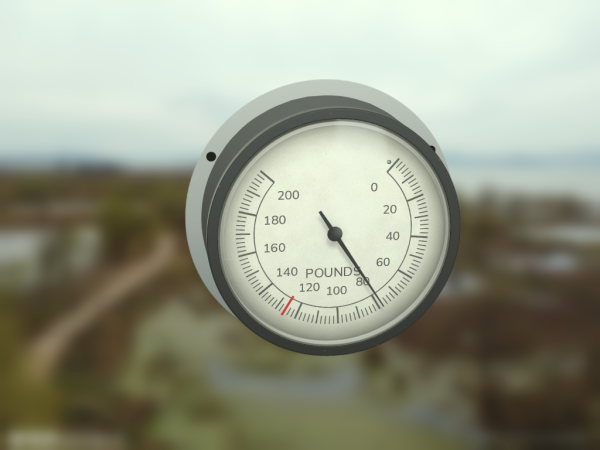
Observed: 78 lb
